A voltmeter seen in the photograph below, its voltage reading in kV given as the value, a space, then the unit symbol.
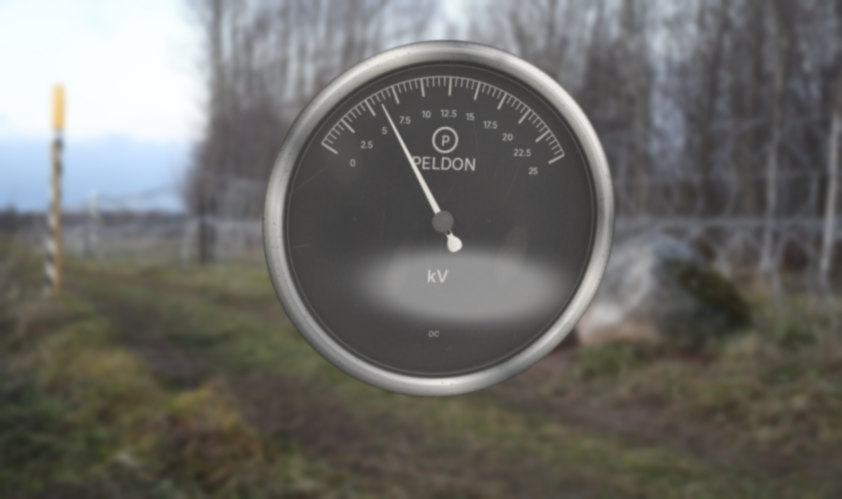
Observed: 6 kV
